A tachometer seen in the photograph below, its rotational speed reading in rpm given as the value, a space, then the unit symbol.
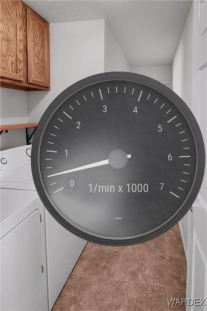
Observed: 400 rpm
